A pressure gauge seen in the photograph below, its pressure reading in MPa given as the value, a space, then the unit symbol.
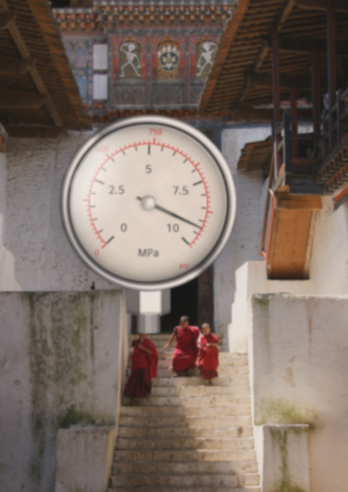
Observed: 9.25 MPa
